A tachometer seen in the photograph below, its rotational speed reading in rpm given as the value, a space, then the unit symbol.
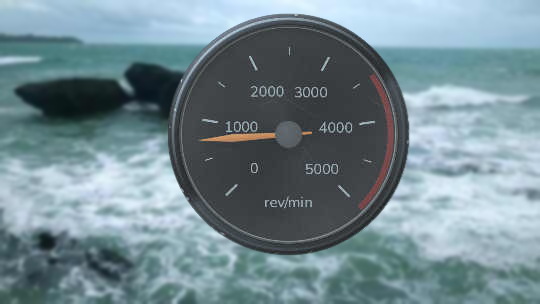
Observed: 750 rpm
